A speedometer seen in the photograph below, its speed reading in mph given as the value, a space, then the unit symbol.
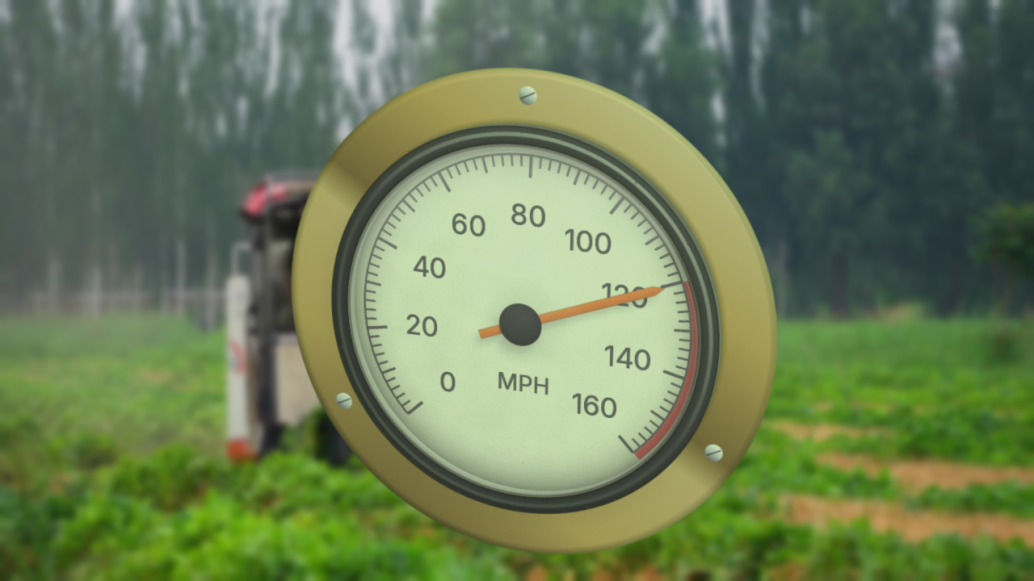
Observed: 120 mph
